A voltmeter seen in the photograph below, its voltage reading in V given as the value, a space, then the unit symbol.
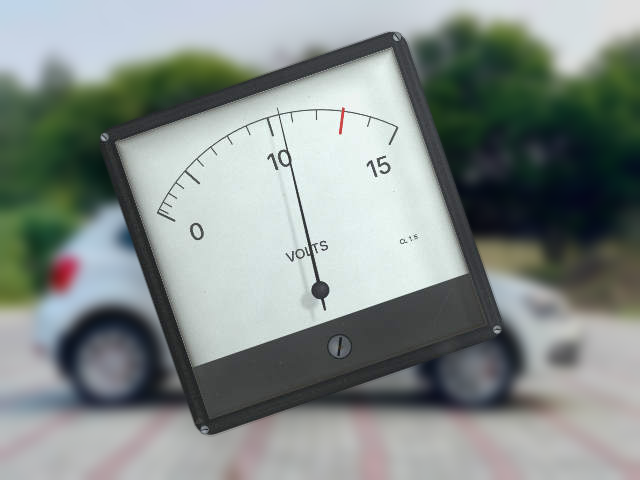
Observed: 10.5 V
